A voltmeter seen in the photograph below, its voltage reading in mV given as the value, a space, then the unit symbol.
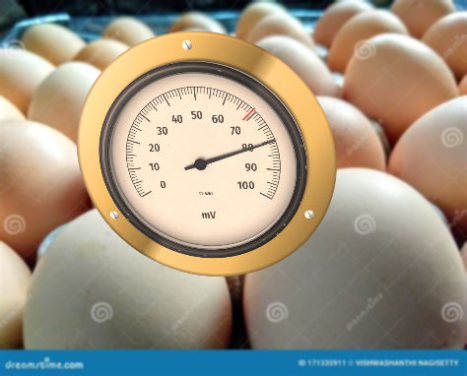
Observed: 80 mV
